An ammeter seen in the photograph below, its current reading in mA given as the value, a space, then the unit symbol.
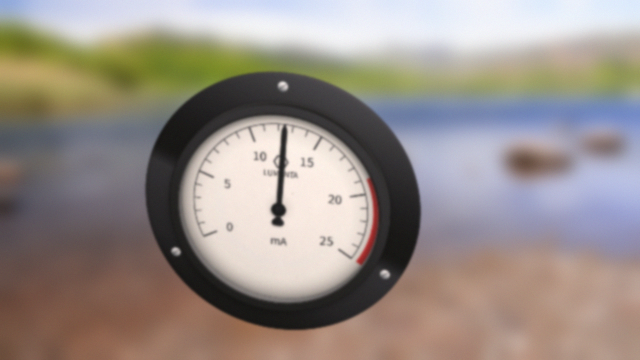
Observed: 12.5 mA
